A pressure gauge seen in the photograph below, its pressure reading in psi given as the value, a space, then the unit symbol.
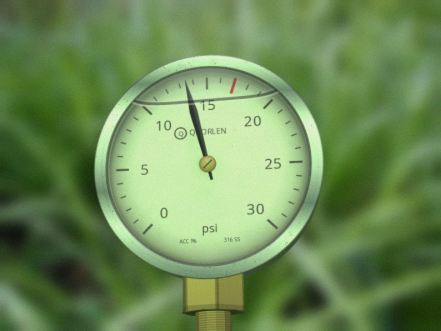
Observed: 13.5 psi
